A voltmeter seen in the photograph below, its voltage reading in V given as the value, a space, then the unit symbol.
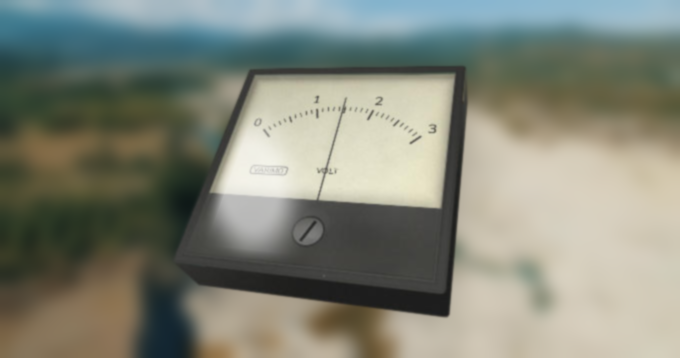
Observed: 1.5 V
